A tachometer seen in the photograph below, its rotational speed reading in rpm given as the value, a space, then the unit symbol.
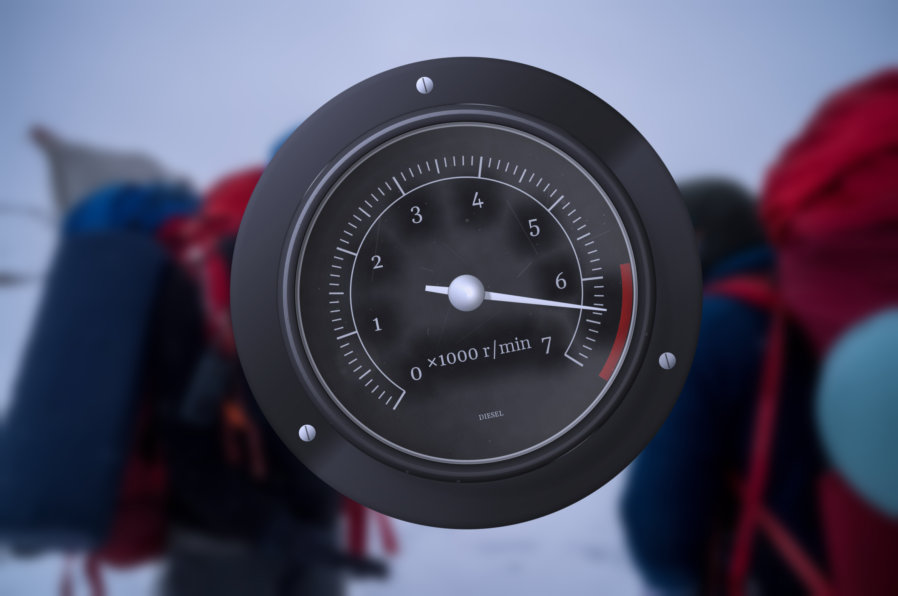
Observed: 6350 rpm
